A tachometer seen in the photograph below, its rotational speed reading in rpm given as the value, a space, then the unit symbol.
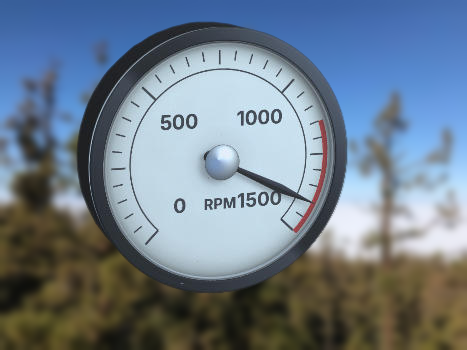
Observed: 1400 rpm
